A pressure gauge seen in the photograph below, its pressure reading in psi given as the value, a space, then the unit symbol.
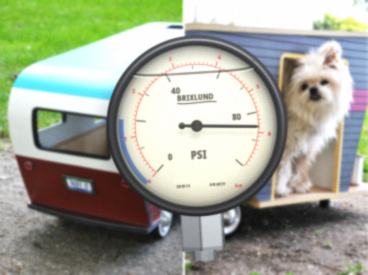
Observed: 85 psi
